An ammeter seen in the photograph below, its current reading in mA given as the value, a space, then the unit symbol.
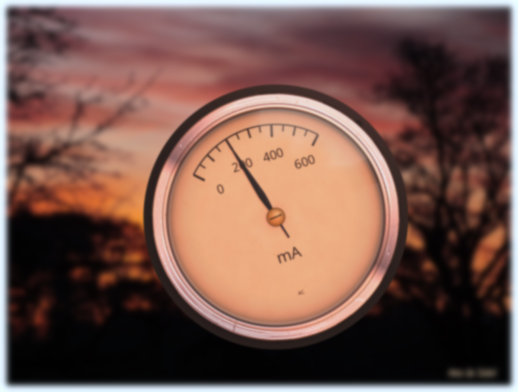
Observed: 200 mA
